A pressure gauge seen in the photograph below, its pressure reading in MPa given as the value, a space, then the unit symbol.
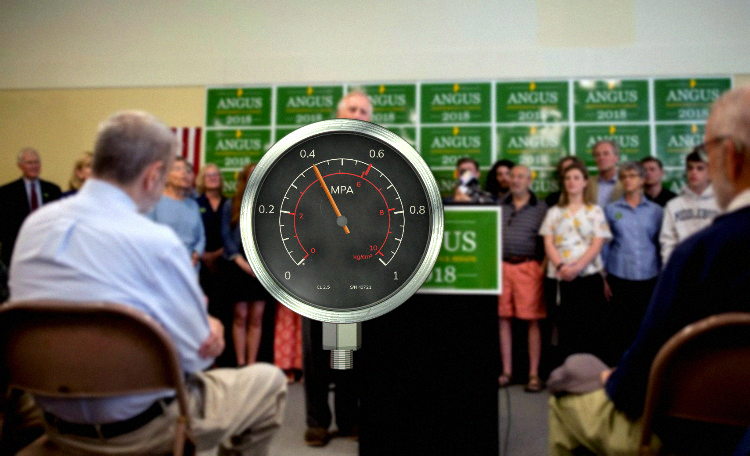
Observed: 0.4 MPa
